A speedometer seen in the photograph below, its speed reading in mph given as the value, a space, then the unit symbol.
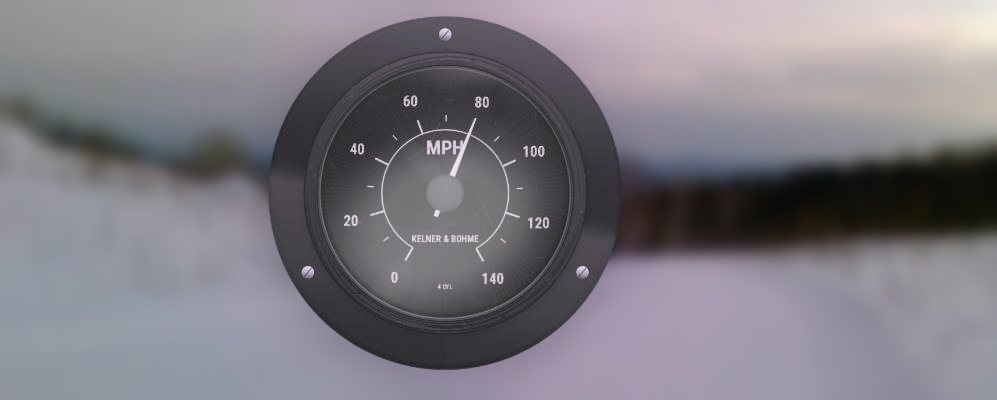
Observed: 80 mph
